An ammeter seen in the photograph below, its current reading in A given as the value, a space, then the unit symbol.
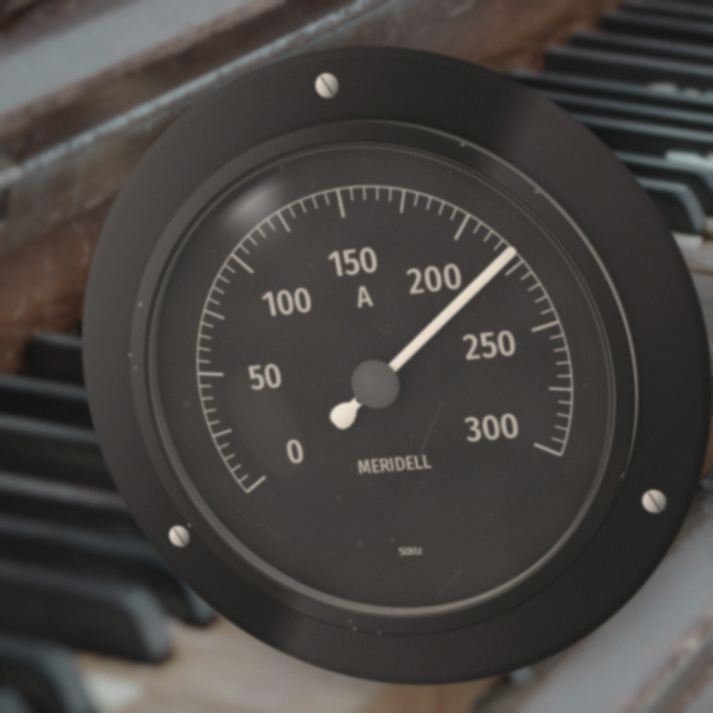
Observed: 220 A
